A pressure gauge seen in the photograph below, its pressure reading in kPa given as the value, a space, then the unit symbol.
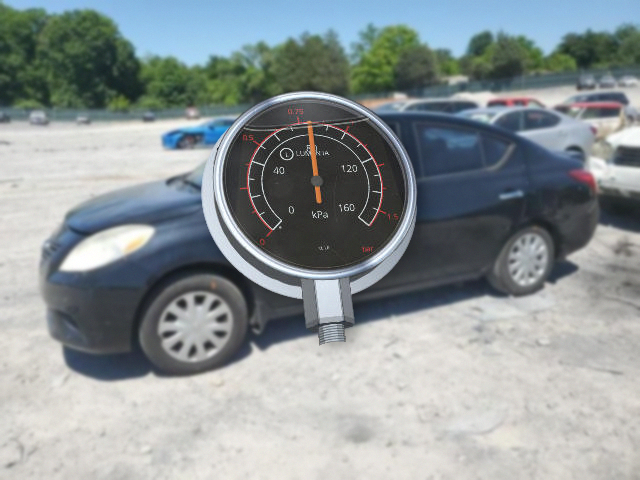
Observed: 80 kPa
